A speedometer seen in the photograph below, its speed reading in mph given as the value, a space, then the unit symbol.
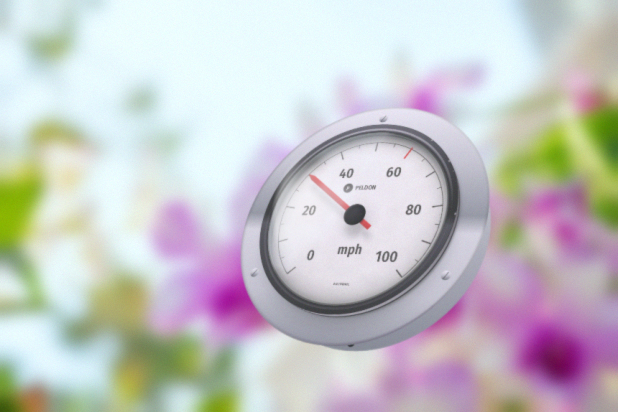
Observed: 30 mph
